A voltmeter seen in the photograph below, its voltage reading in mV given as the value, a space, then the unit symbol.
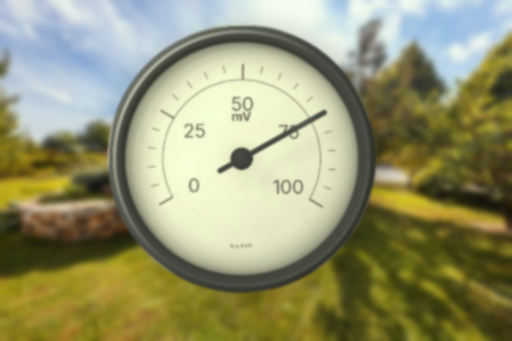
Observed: 75 mV
